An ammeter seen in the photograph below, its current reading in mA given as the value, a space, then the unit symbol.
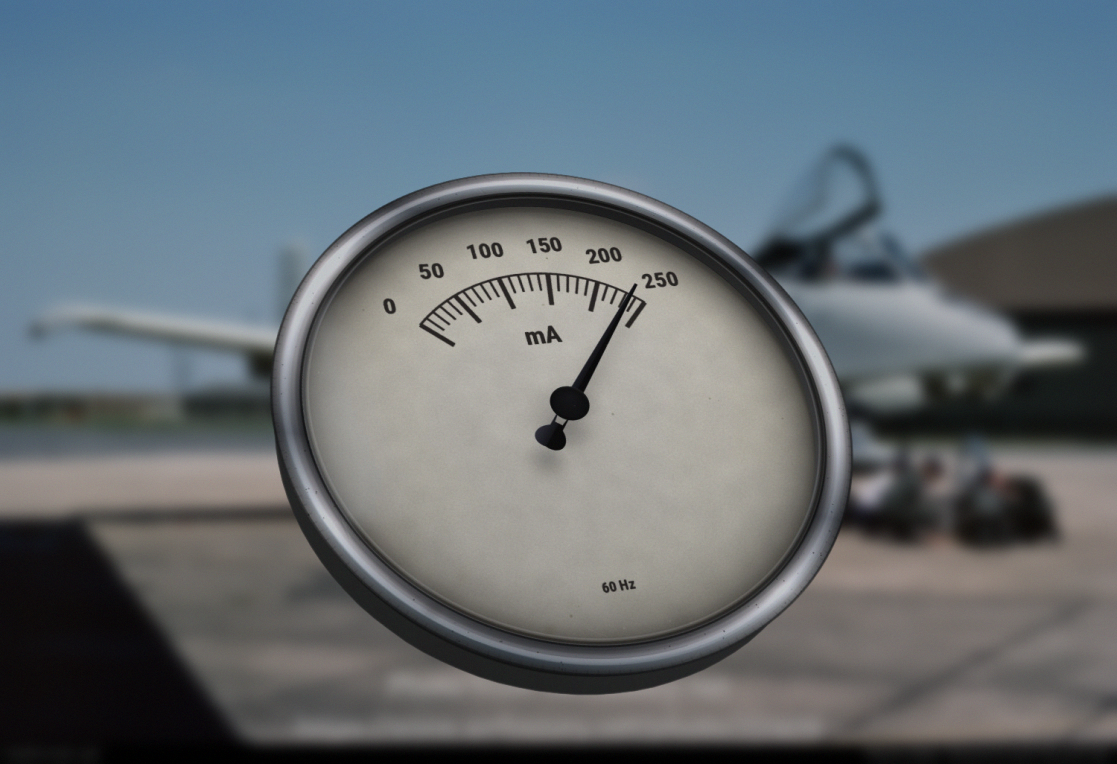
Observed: 235 mA
